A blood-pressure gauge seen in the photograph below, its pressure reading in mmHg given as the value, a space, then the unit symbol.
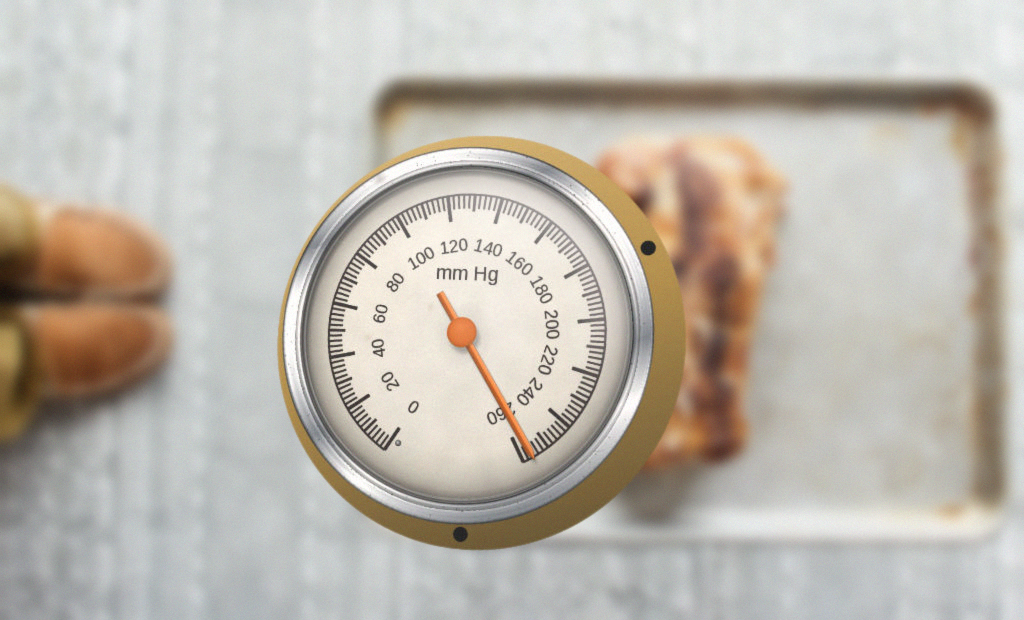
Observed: 256 mmHg
